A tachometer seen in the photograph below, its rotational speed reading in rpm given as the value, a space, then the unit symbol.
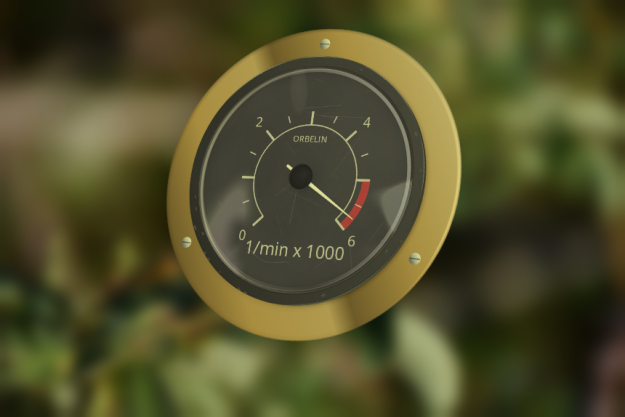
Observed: 5750 rpm
